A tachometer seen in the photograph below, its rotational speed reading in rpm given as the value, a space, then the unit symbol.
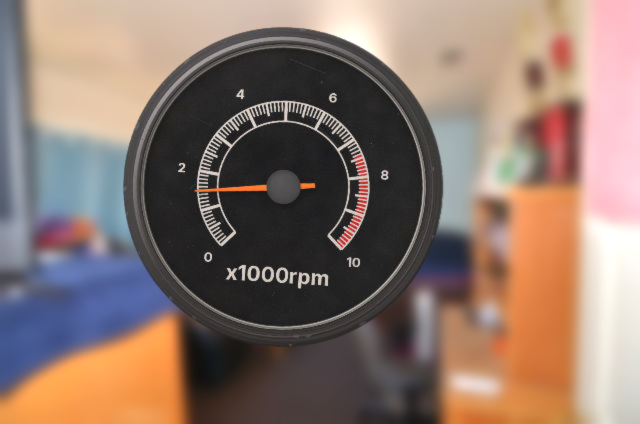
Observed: 1500 rpm
